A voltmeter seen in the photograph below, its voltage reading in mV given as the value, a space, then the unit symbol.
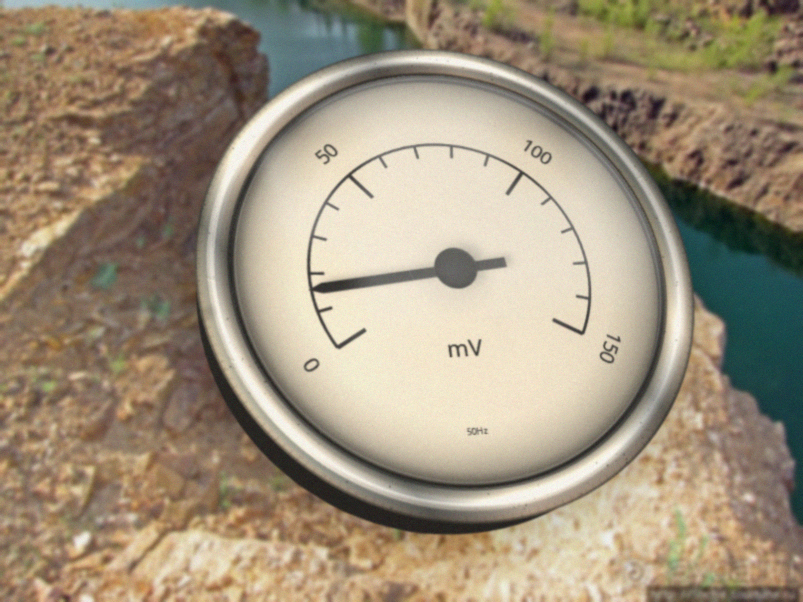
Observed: 15 mV
